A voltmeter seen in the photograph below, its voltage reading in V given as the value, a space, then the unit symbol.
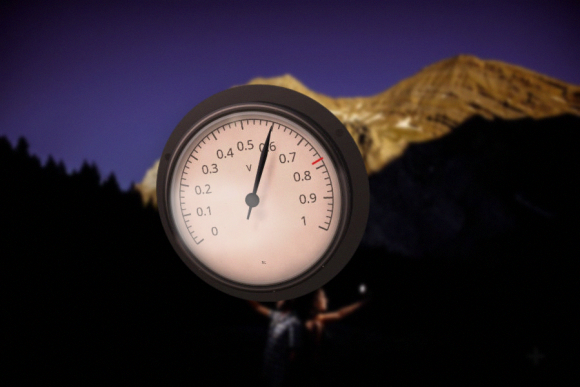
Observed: 0.6 V
